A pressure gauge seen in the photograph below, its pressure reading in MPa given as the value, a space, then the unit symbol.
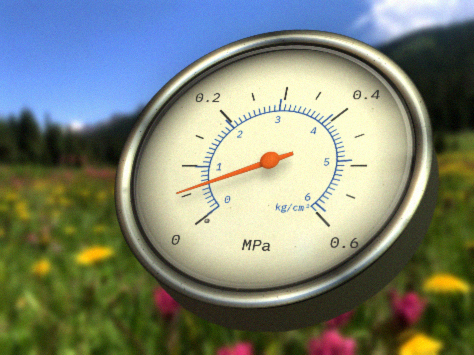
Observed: 0.05 MPa
